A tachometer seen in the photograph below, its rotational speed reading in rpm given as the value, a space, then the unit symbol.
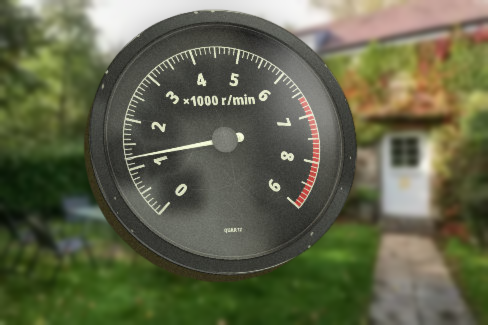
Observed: 1200 rpm
